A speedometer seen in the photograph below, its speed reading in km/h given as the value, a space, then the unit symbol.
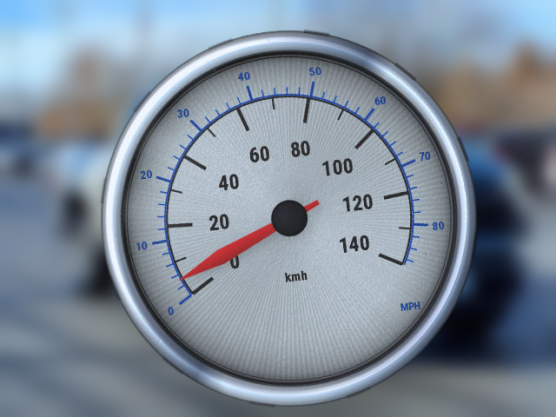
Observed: 5 km/h
